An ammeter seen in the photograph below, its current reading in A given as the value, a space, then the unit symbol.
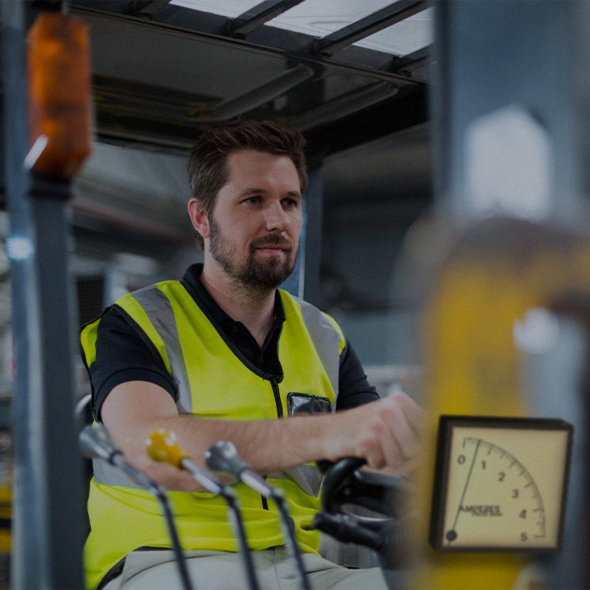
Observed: 0.5 A
